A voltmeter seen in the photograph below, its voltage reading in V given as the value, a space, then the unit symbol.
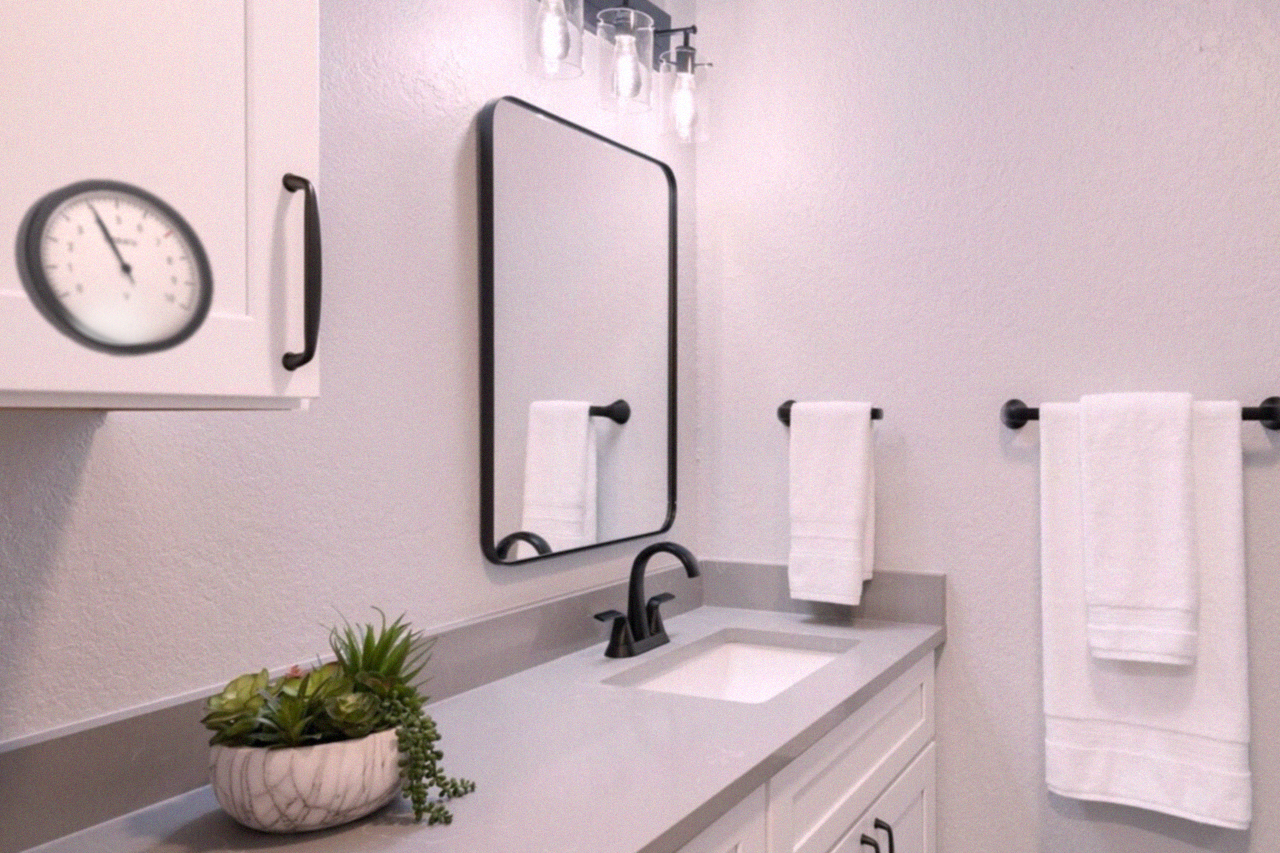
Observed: 4 V
